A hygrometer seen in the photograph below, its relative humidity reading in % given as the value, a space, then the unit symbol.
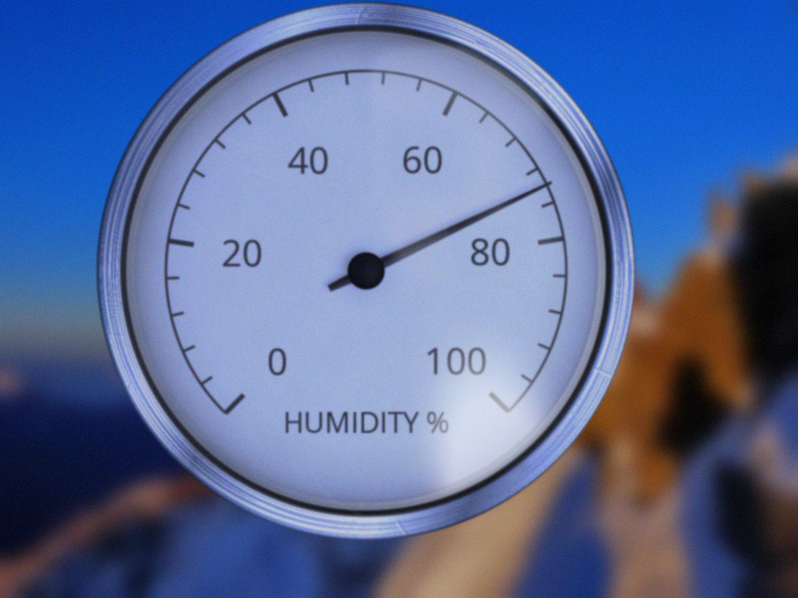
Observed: 74 %
